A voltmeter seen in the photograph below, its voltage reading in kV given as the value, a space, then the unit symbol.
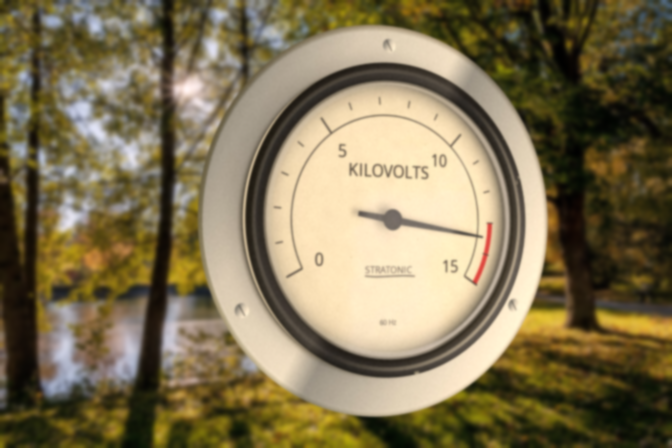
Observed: 13.5 kV
